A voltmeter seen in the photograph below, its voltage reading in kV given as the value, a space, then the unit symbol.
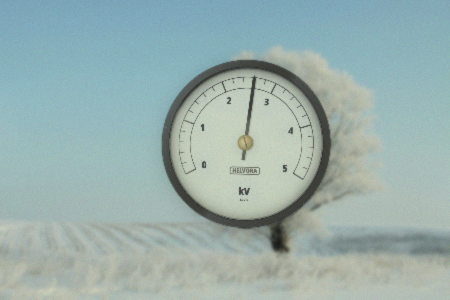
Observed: 2.6 kV
